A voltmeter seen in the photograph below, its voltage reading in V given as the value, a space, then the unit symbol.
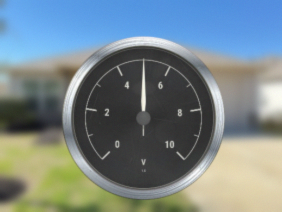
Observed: 5 V
